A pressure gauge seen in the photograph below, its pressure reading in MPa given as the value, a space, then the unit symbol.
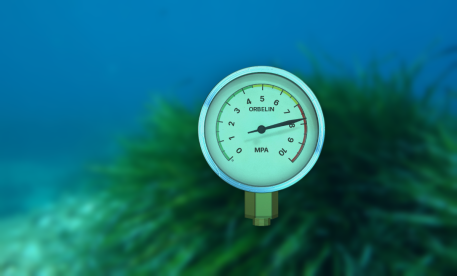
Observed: 7.75 MPa
